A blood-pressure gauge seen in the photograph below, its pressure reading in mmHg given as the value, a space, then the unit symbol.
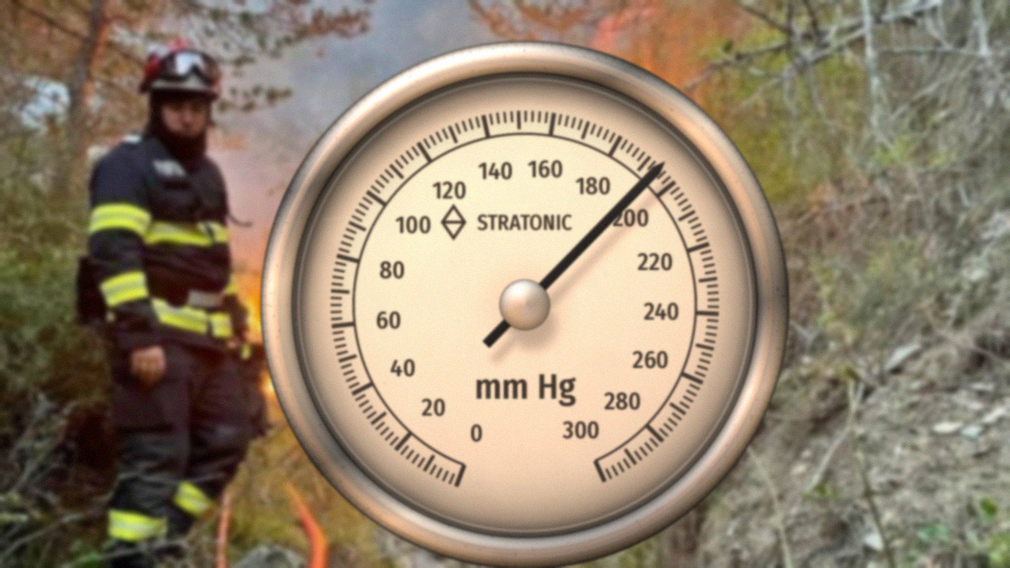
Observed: 194 mmHg
